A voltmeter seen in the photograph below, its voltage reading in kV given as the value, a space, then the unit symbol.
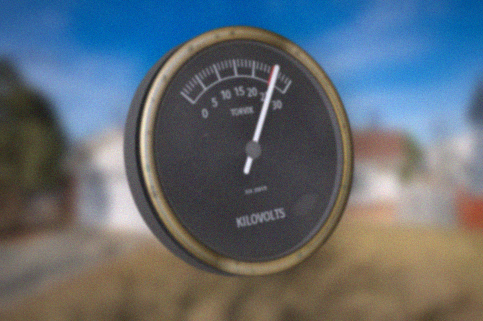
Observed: 25 kV
